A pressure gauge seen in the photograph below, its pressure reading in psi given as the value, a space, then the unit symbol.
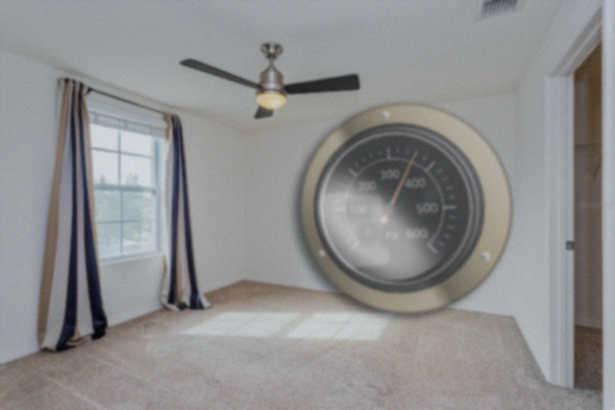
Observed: 360 psi
